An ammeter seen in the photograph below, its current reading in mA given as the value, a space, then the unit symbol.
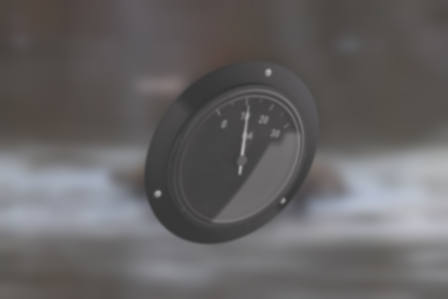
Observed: 10 mA
